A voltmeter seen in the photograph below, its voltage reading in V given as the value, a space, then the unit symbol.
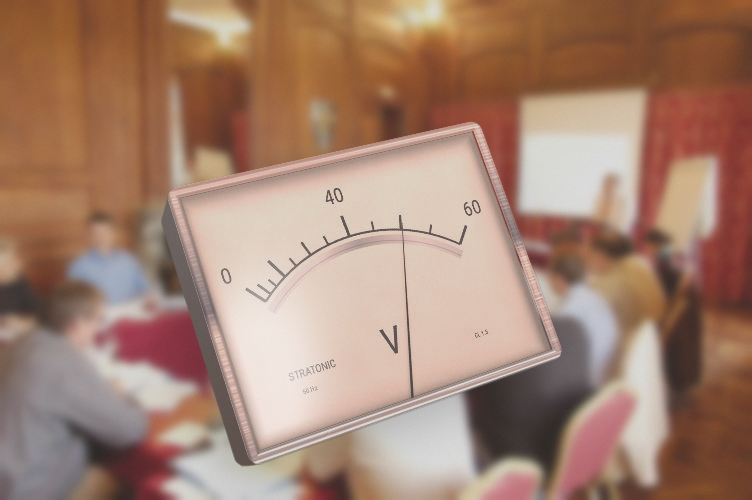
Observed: 50 V
